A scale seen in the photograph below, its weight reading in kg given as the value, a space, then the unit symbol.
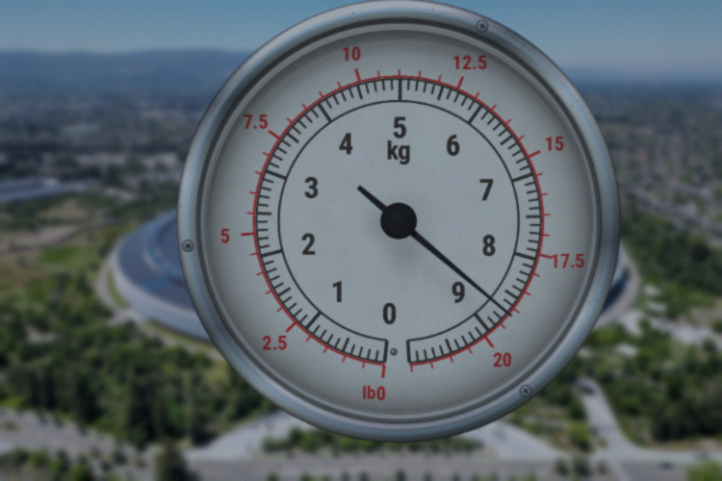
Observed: 8.7 kg
